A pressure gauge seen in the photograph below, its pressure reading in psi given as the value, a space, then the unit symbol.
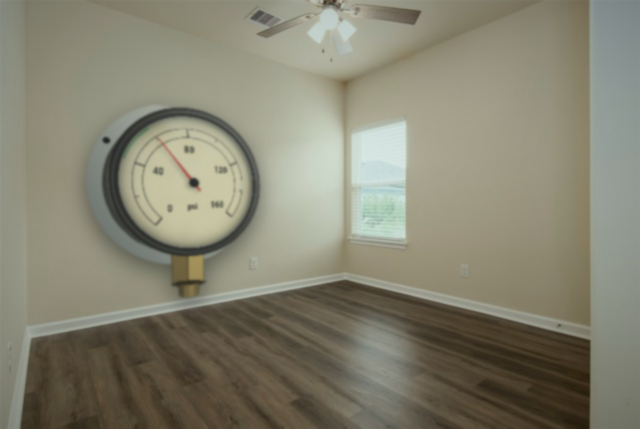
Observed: 60 psi
